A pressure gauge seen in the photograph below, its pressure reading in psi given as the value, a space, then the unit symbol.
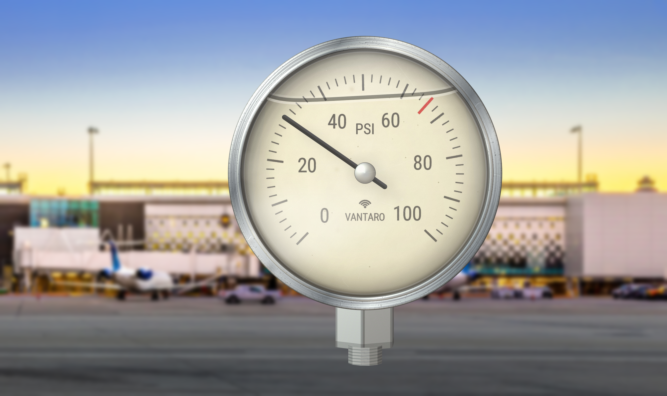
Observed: 30 psi
